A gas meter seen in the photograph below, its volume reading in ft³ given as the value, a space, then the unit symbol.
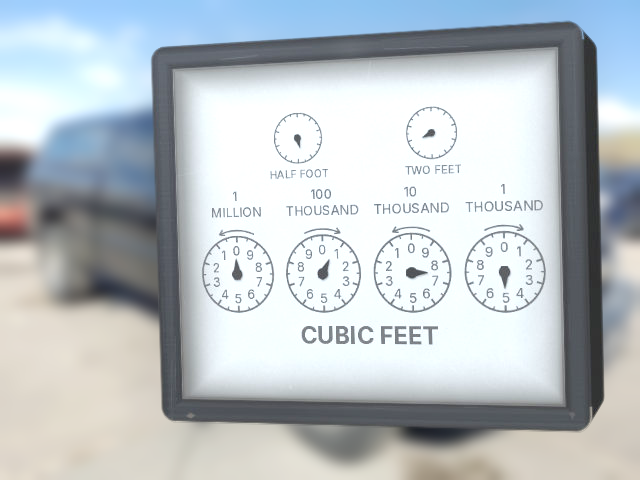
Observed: 7500 ft³
